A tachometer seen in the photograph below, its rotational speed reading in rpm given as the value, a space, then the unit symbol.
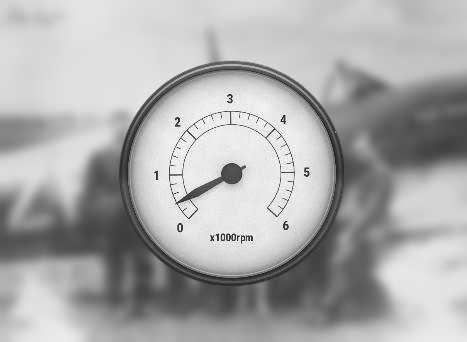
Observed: 400 rpm
